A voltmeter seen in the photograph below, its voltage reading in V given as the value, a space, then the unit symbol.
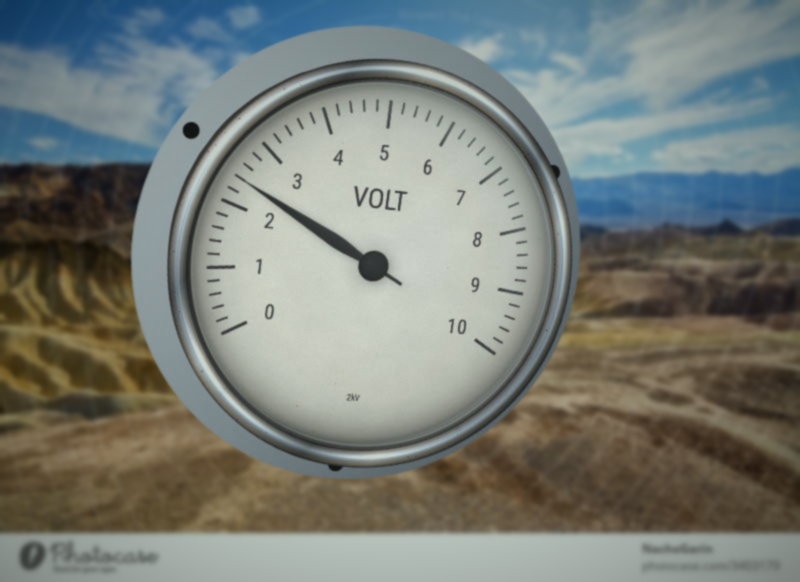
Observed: 2.4 V
